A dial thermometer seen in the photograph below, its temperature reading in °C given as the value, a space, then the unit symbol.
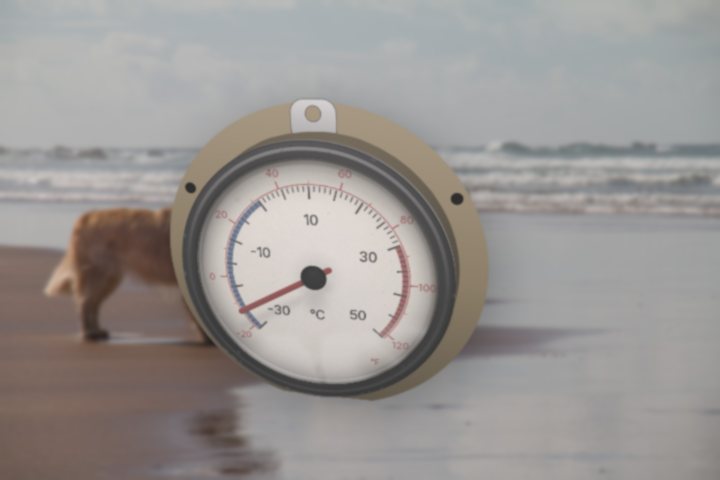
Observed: -25 °C
